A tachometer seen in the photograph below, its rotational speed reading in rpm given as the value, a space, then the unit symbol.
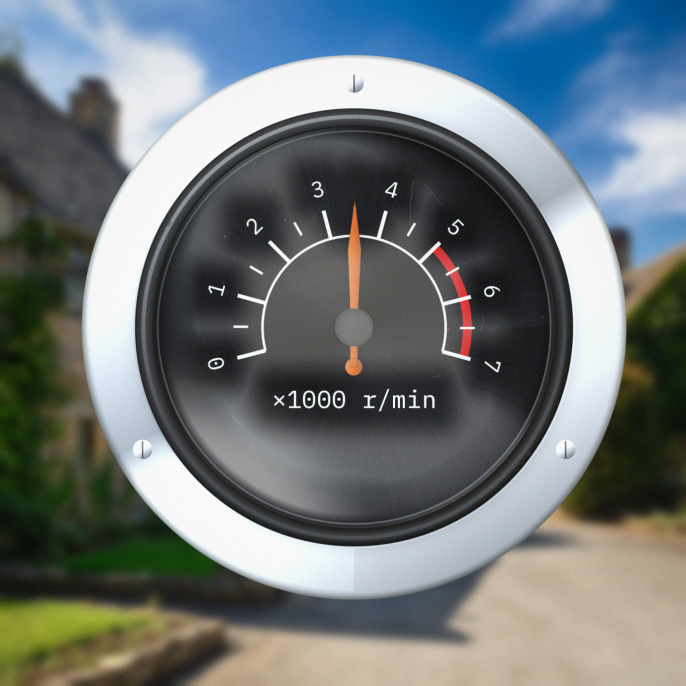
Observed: 3500 rpm
